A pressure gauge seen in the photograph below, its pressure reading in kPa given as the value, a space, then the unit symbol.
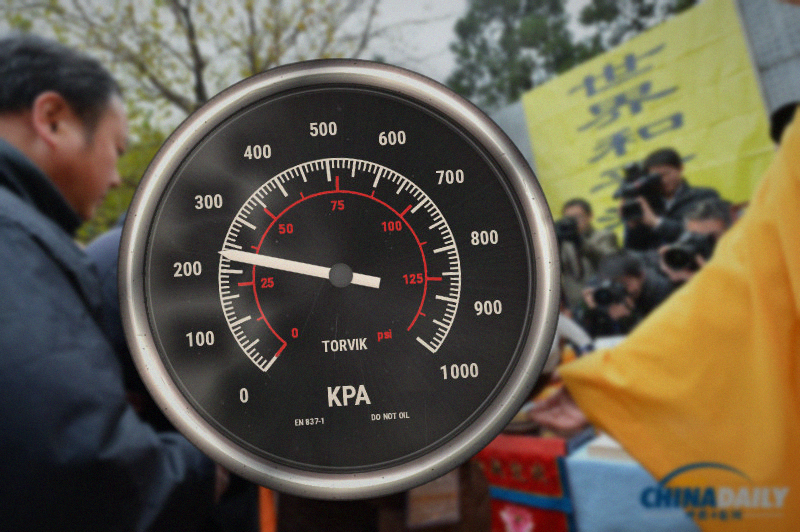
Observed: 230 kPa
